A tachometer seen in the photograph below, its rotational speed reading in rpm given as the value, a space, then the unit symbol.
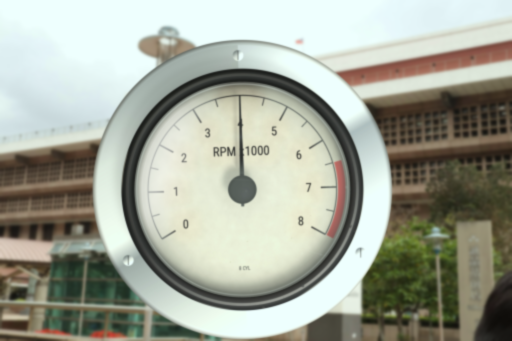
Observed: 4000 rpm
